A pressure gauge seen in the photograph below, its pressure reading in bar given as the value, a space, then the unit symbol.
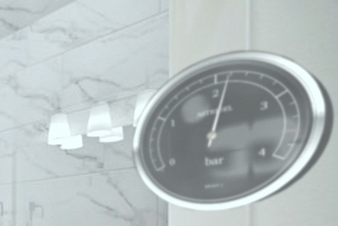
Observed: 2.2 bar
